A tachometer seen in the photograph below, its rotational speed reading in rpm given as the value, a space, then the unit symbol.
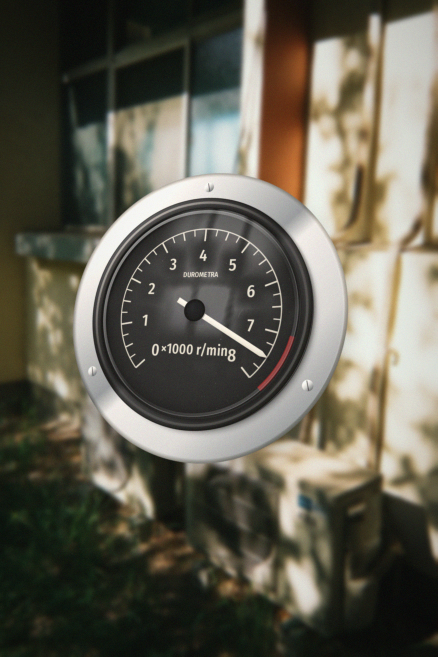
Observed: 7500 rpm
